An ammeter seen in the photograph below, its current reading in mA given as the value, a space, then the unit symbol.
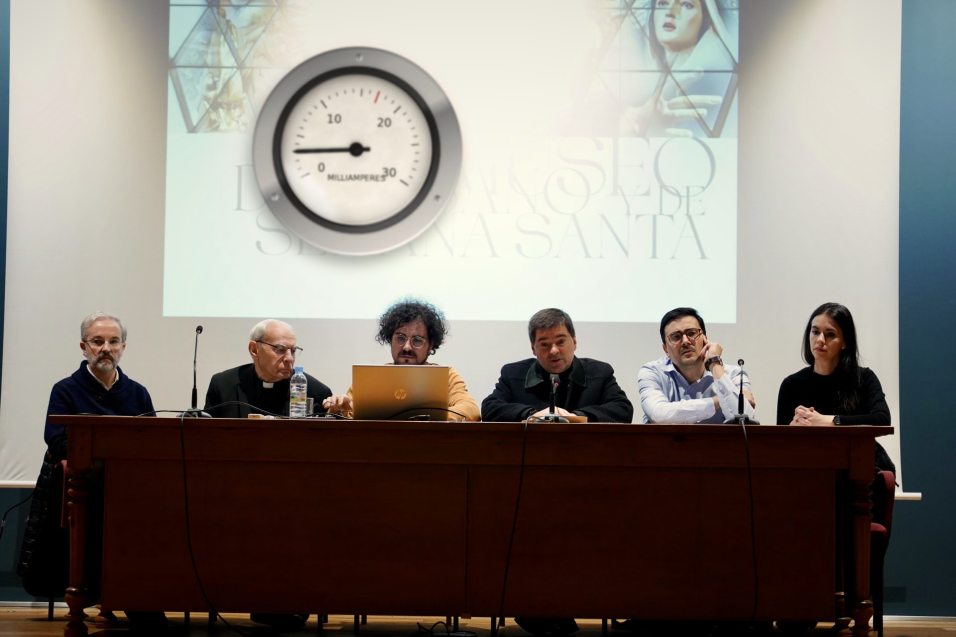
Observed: 3 mA
